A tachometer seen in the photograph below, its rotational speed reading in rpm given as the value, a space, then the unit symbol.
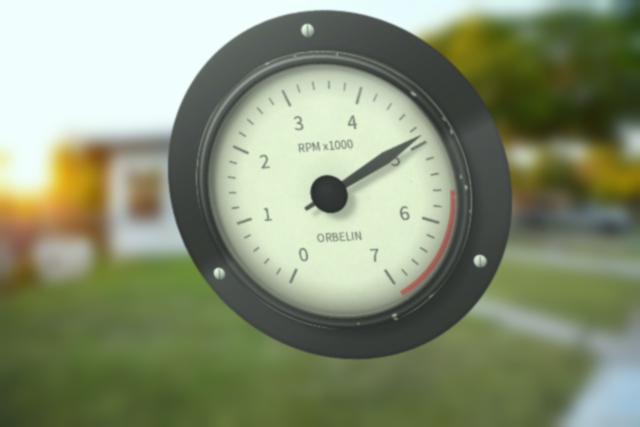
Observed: 4900 rpm
